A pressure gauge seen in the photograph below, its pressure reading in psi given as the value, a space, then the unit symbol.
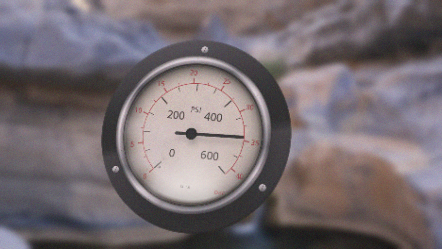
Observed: 500 psi
